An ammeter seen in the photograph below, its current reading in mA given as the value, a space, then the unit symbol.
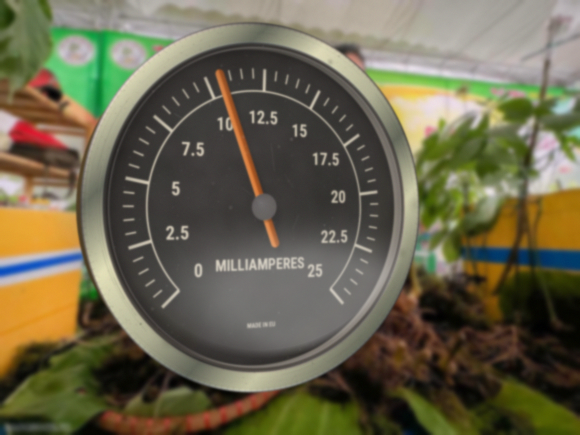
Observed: 10.5 mA
